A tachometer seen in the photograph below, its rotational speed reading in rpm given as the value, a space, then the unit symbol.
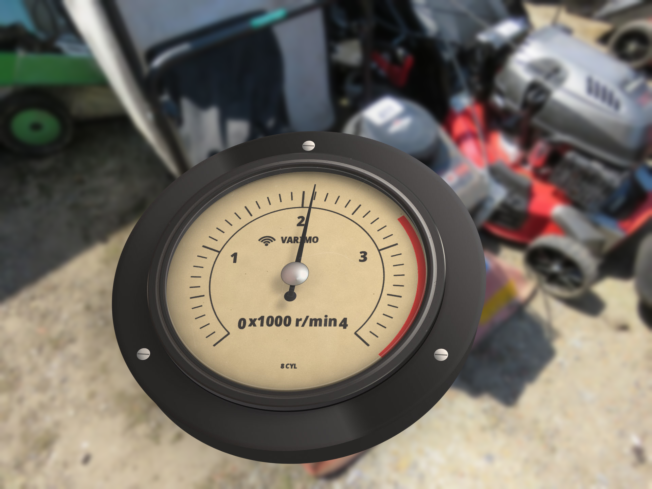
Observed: 2100 rpm
